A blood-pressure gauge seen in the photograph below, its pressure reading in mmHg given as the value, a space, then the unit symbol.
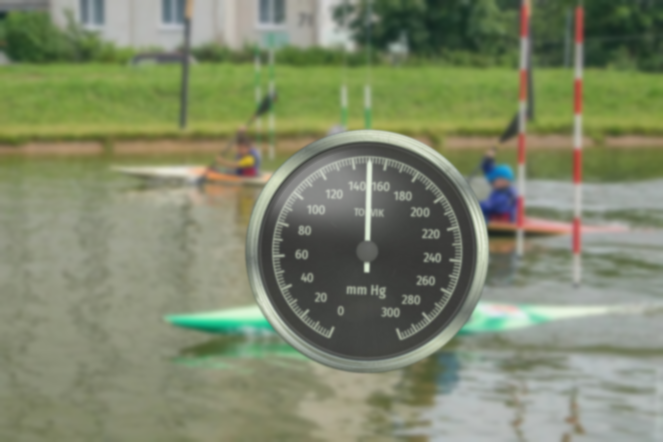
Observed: 150 mmHg
